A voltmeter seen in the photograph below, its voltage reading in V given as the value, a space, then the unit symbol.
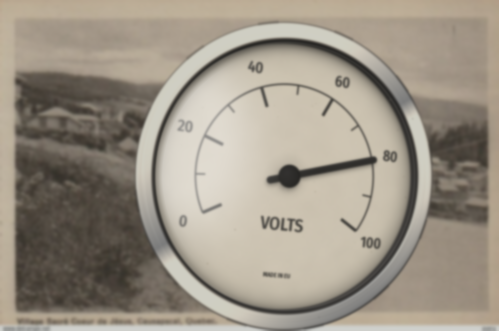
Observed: 80 V
